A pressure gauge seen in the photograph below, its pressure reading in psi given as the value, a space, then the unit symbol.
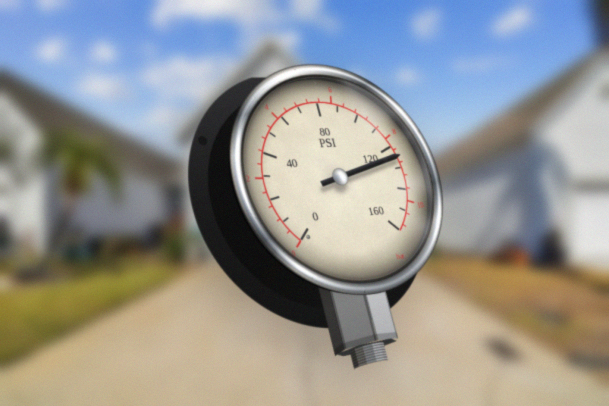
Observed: 125 psi
